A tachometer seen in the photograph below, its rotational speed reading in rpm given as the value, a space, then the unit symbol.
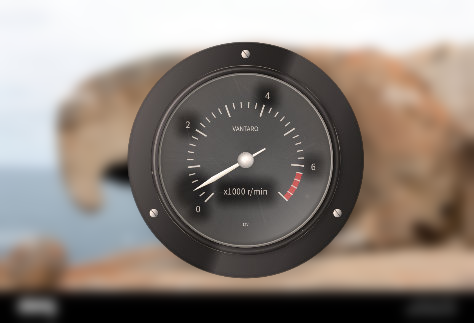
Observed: 400 rpm
